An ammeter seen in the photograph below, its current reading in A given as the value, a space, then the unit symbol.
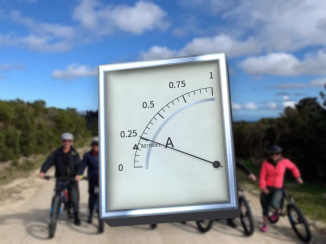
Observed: 0.25 A
